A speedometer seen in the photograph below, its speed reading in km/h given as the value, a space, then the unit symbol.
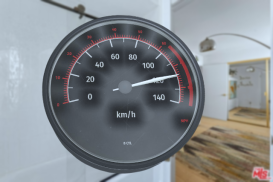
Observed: 120 km/h
